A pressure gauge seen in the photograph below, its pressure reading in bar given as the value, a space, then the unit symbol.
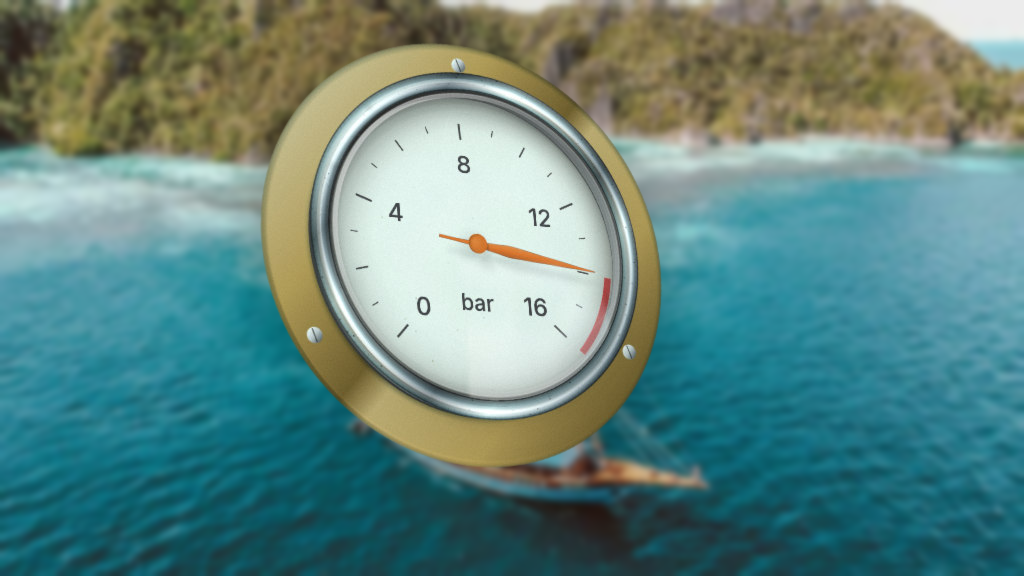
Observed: 14 bar
